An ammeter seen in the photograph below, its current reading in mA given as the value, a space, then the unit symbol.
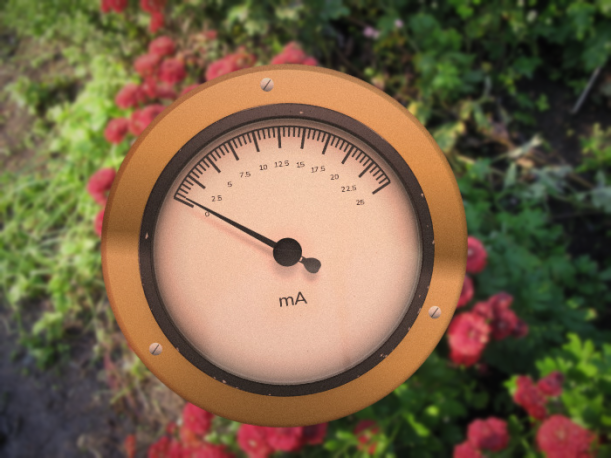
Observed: 0.5 mA
